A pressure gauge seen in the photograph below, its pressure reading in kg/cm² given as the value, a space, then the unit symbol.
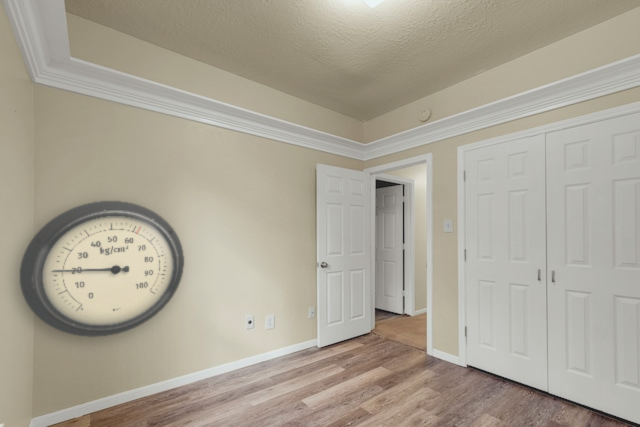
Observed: 20 kg/cm²
